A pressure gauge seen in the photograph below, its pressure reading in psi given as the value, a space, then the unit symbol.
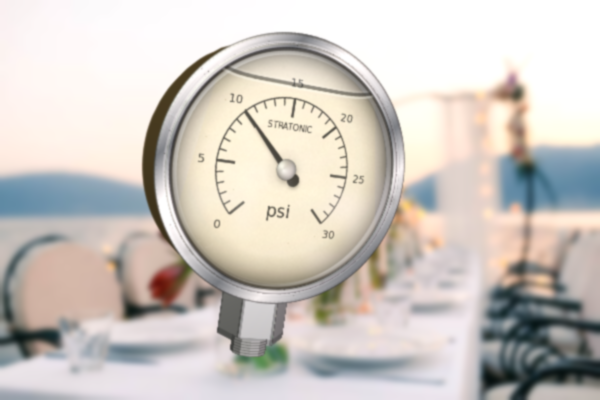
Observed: 10 psi
